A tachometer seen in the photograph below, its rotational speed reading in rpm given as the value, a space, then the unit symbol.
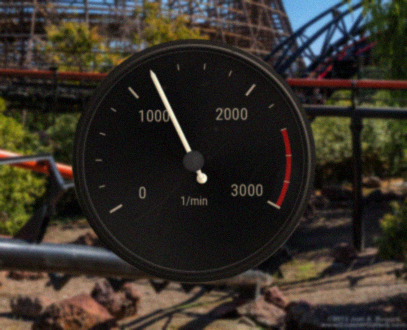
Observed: 1200 rpm
